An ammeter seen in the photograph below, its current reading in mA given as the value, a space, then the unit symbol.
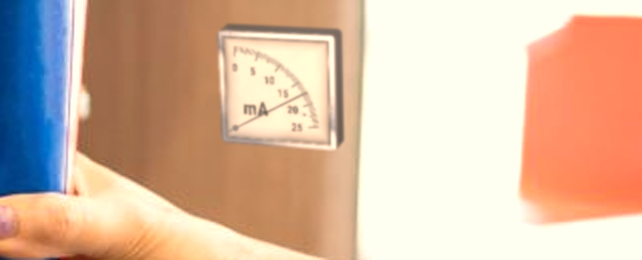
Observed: 17.5 mA
